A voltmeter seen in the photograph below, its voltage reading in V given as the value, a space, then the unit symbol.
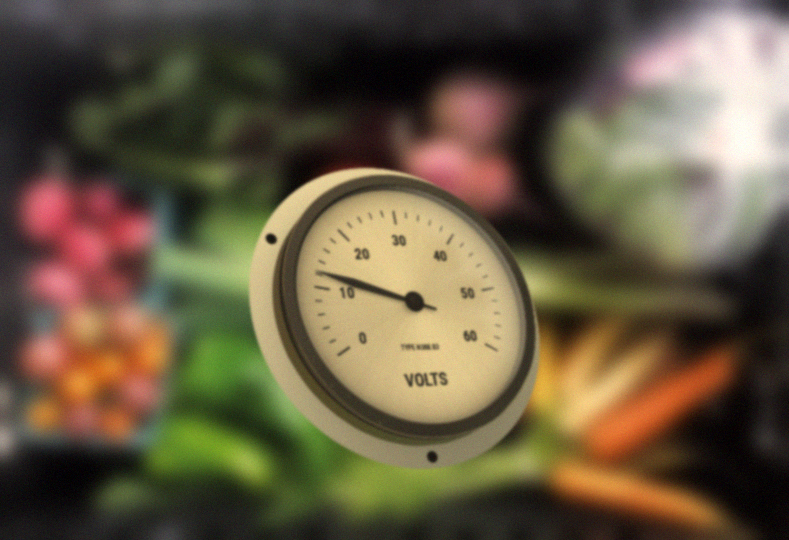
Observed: 12 V
